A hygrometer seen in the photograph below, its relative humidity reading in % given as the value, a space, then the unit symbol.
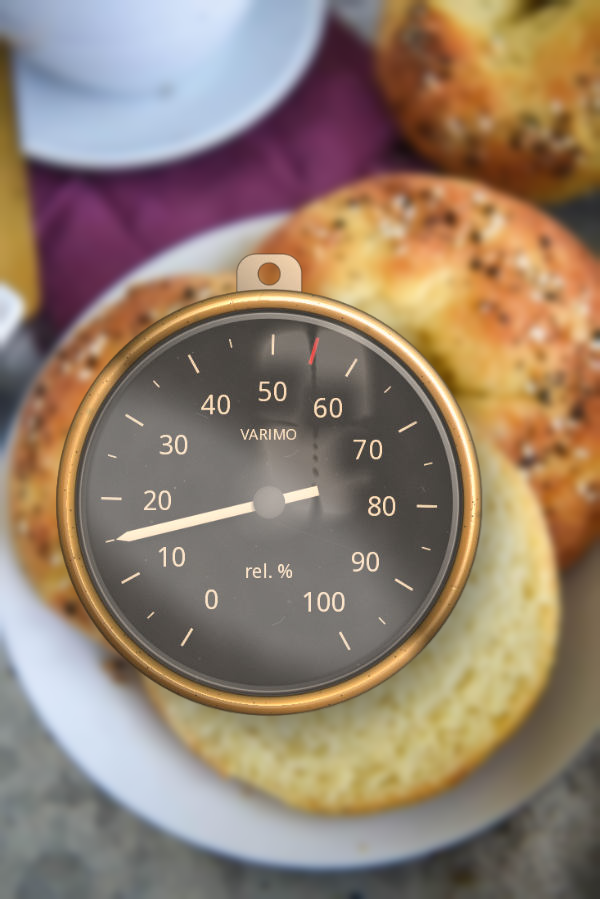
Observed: 15 %
